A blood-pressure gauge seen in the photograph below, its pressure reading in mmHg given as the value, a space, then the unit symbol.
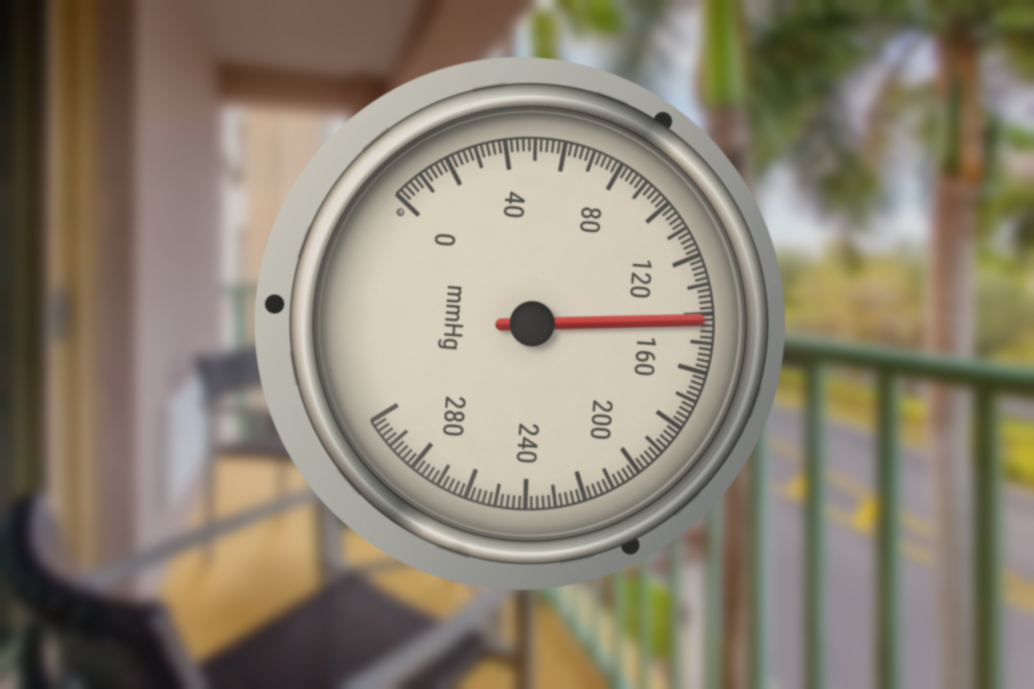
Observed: 142 mmHg
